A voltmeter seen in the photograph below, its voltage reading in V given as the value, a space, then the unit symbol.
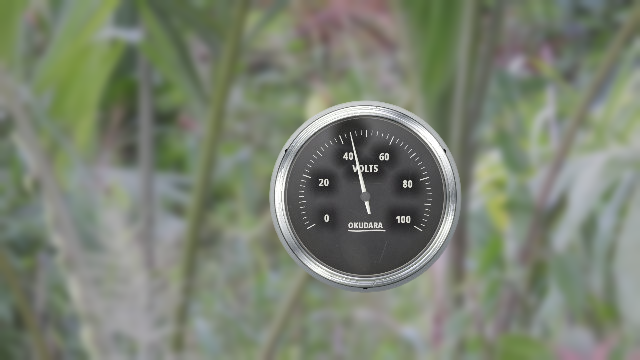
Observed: 44 V
